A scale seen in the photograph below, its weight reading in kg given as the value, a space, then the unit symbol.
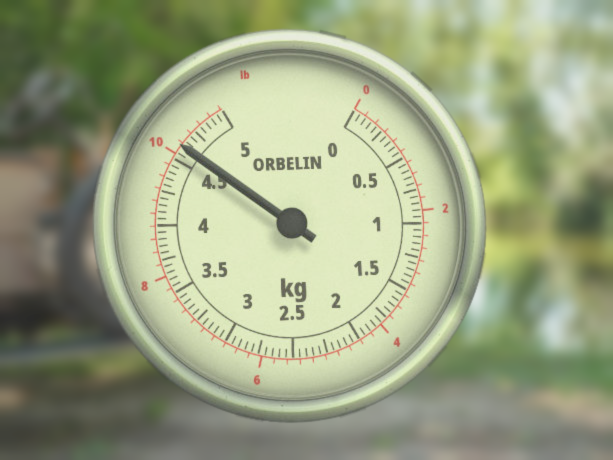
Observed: 4.6 kg
